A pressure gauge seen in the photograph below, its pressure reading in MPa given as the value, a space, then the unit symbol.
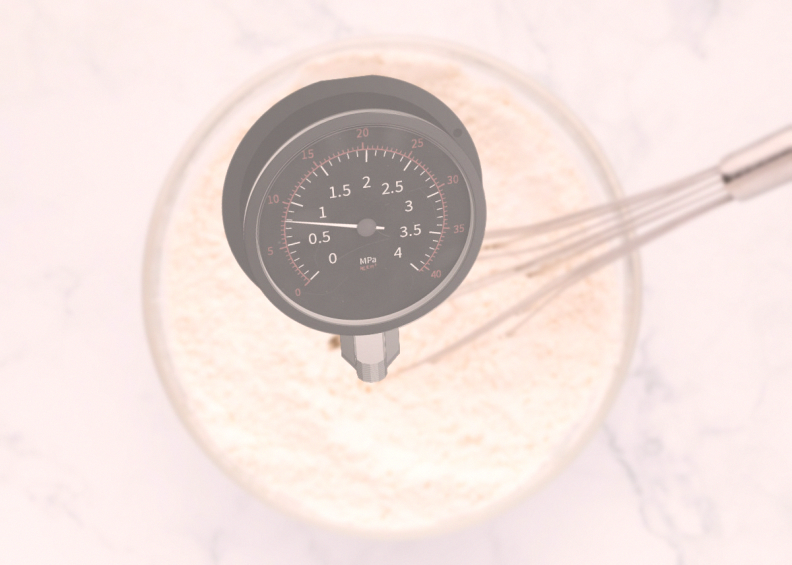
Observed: 0.8 MPa
